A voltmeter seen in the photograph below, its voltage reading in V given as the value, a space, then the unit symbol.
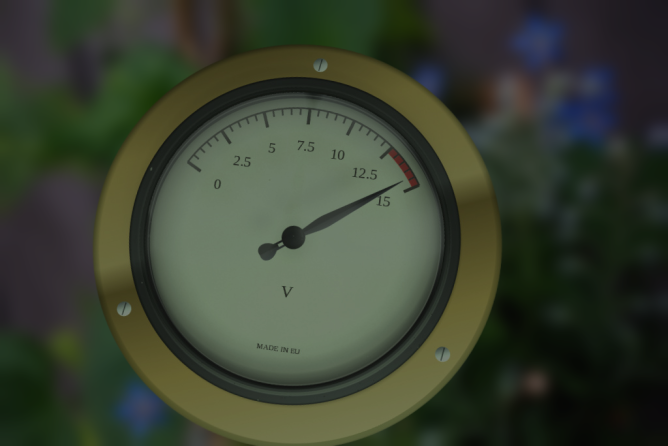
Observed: 14.5 V
